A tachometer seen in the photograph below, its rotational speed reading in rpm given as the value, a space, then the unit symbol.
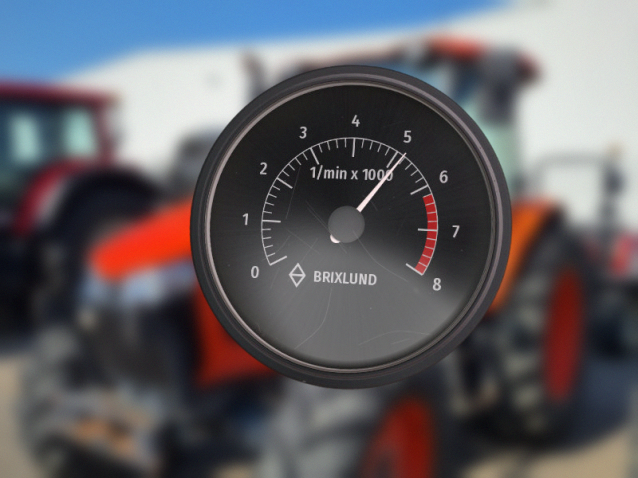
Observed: 5200 rpm
